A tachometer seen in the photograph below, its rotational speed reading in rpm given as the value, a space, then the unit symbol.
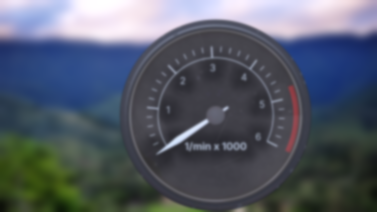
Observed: 0 rpm
